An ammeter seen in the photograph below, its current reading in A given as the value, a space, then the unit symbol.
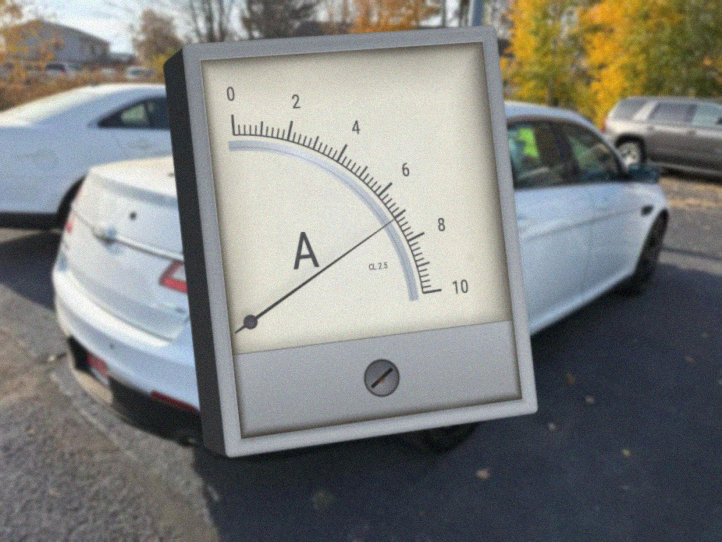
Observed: 7 A
